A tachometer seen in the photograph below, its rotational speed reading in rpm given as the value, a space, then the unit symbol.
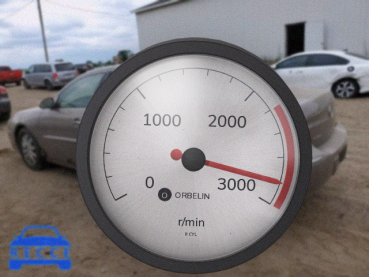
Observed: 2800 rpm
